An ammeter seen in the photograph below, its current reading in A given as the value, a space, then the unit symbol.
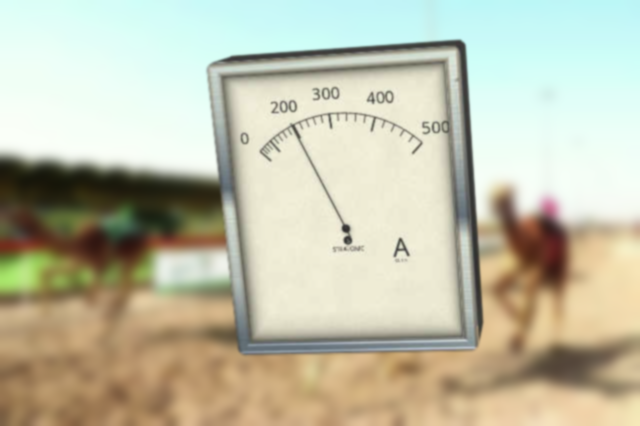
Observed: 200 A
